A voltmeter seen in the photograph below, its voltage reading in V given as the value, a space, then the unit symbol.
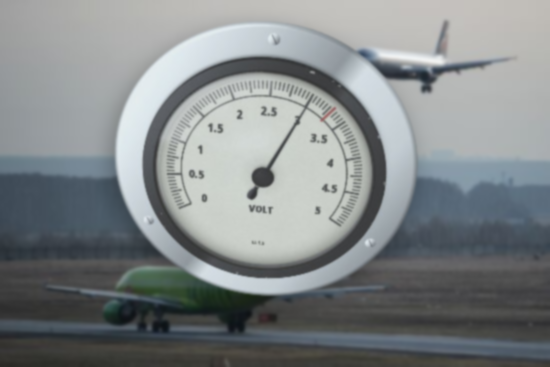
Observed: 3 V
